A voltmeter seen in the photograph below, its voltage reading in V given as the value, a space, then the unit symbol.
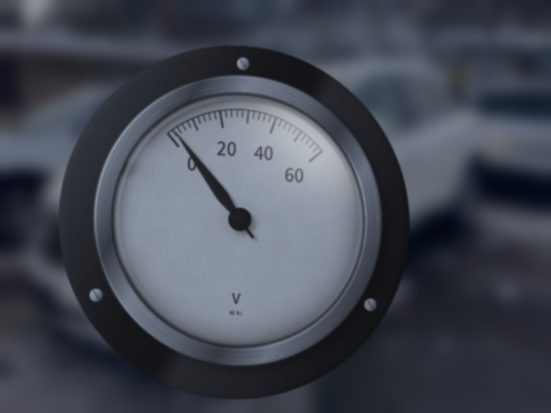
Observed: 2 V
